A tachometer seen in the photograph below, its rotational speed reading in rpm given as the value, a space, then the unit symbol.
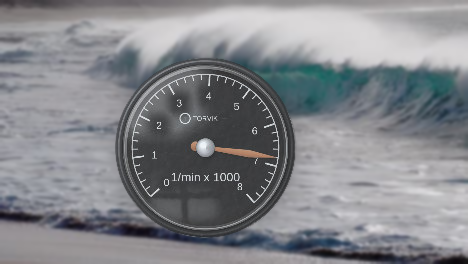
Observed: 6800 rpm
